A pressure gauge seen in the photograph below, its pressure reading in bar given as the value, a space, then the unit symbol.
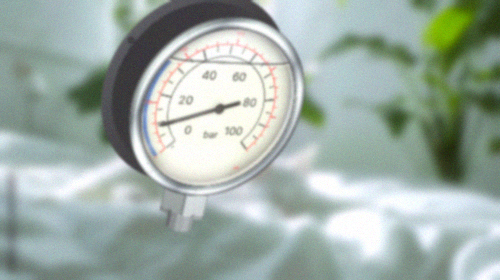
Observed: 10 bar
